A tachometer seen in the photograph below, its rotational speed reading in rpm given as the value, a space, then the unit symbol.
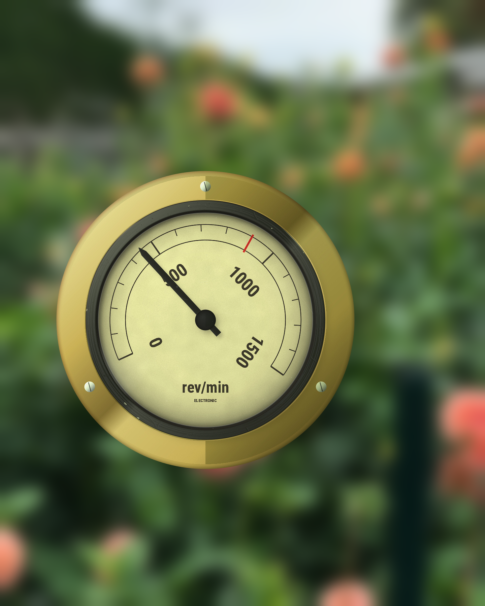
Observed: 450 rpm
